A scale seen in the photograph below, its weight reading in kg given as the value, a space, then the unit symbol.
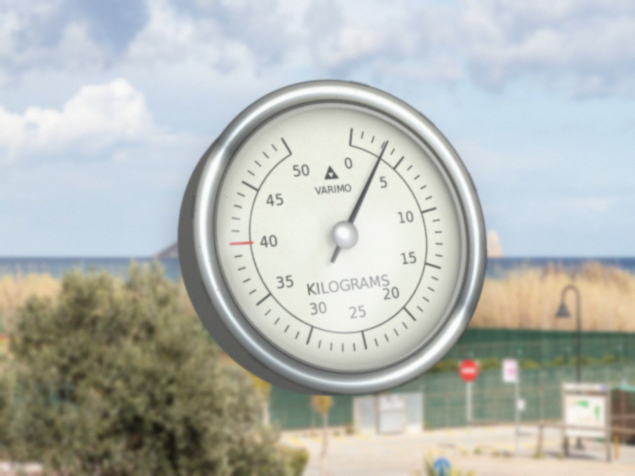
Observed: 3 kg
